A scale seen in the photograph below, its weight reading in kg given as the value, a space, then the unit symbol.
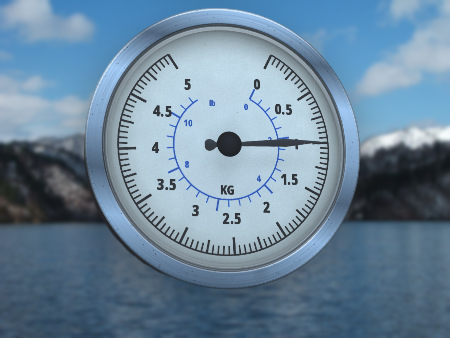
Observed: 1 kg
